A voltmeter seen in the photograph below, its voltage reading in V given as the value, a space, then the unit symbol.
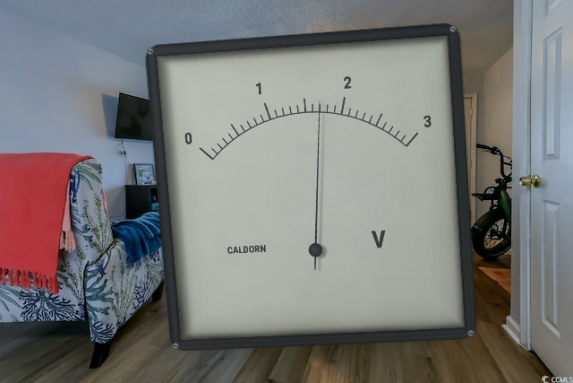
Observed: 1.7 V
